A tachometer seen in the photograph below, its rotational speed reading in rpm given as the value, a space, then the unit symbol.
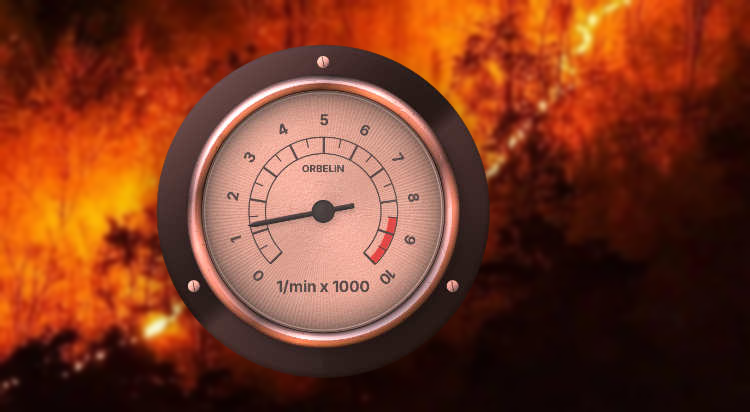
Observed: 1250 rpm
